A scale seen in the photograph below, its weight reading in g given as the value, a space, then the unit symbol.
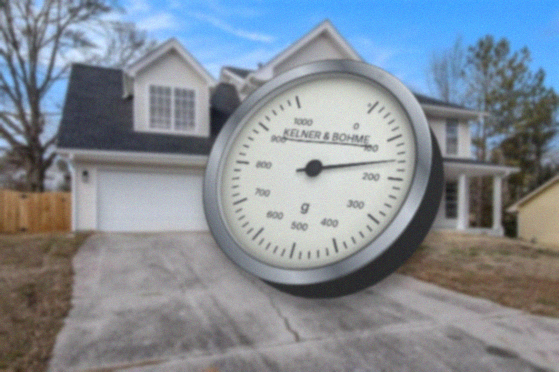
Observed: 160 g
